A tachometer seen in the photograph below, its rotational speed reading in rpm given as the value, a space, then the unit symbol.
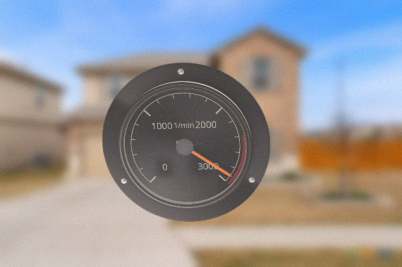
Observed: 2900 rpm
